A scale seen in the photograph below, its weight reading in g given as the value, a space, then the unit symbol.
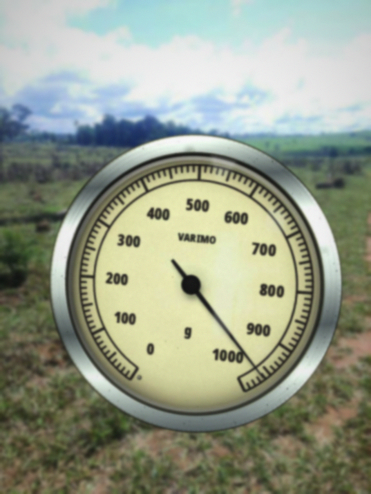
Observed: 960 g
